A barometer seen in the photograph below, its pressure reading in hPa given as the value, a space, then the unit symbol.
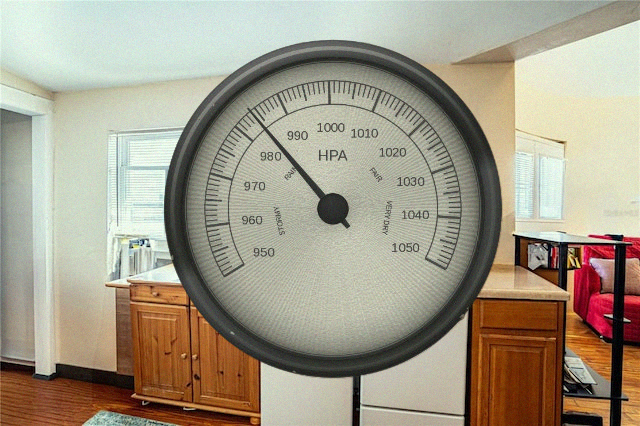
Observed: 984 hPa
